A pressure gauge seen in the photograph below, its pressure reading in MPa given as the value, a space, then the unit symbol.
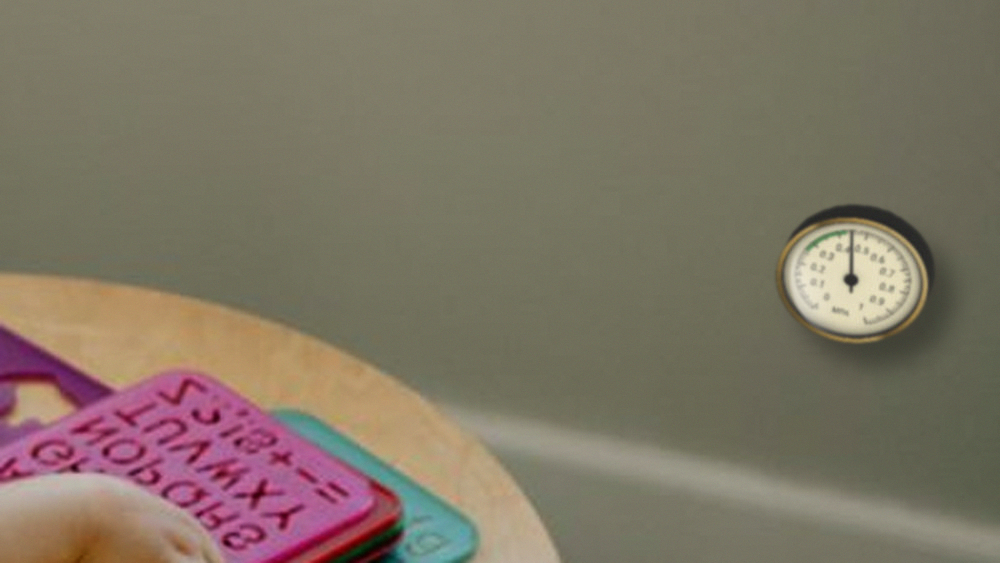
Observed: 0.45 MPa
